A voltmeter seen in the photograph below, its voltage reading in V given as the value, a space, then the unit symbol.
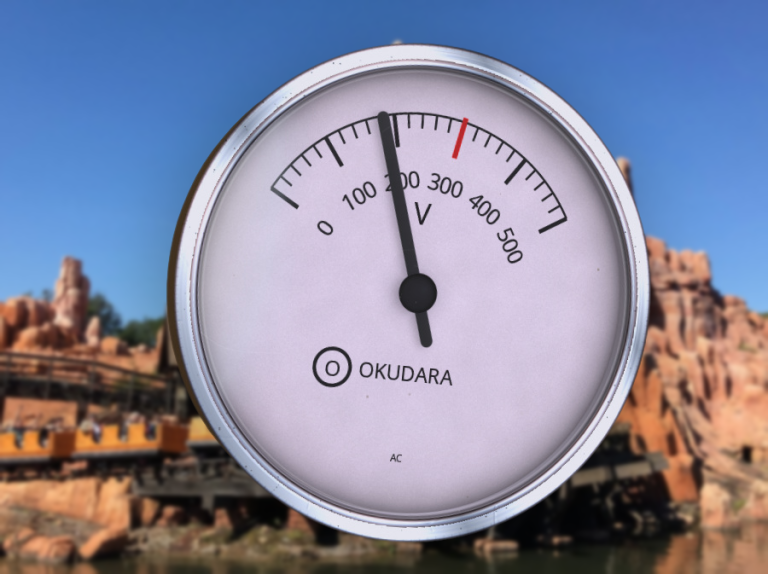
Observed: 180 V
